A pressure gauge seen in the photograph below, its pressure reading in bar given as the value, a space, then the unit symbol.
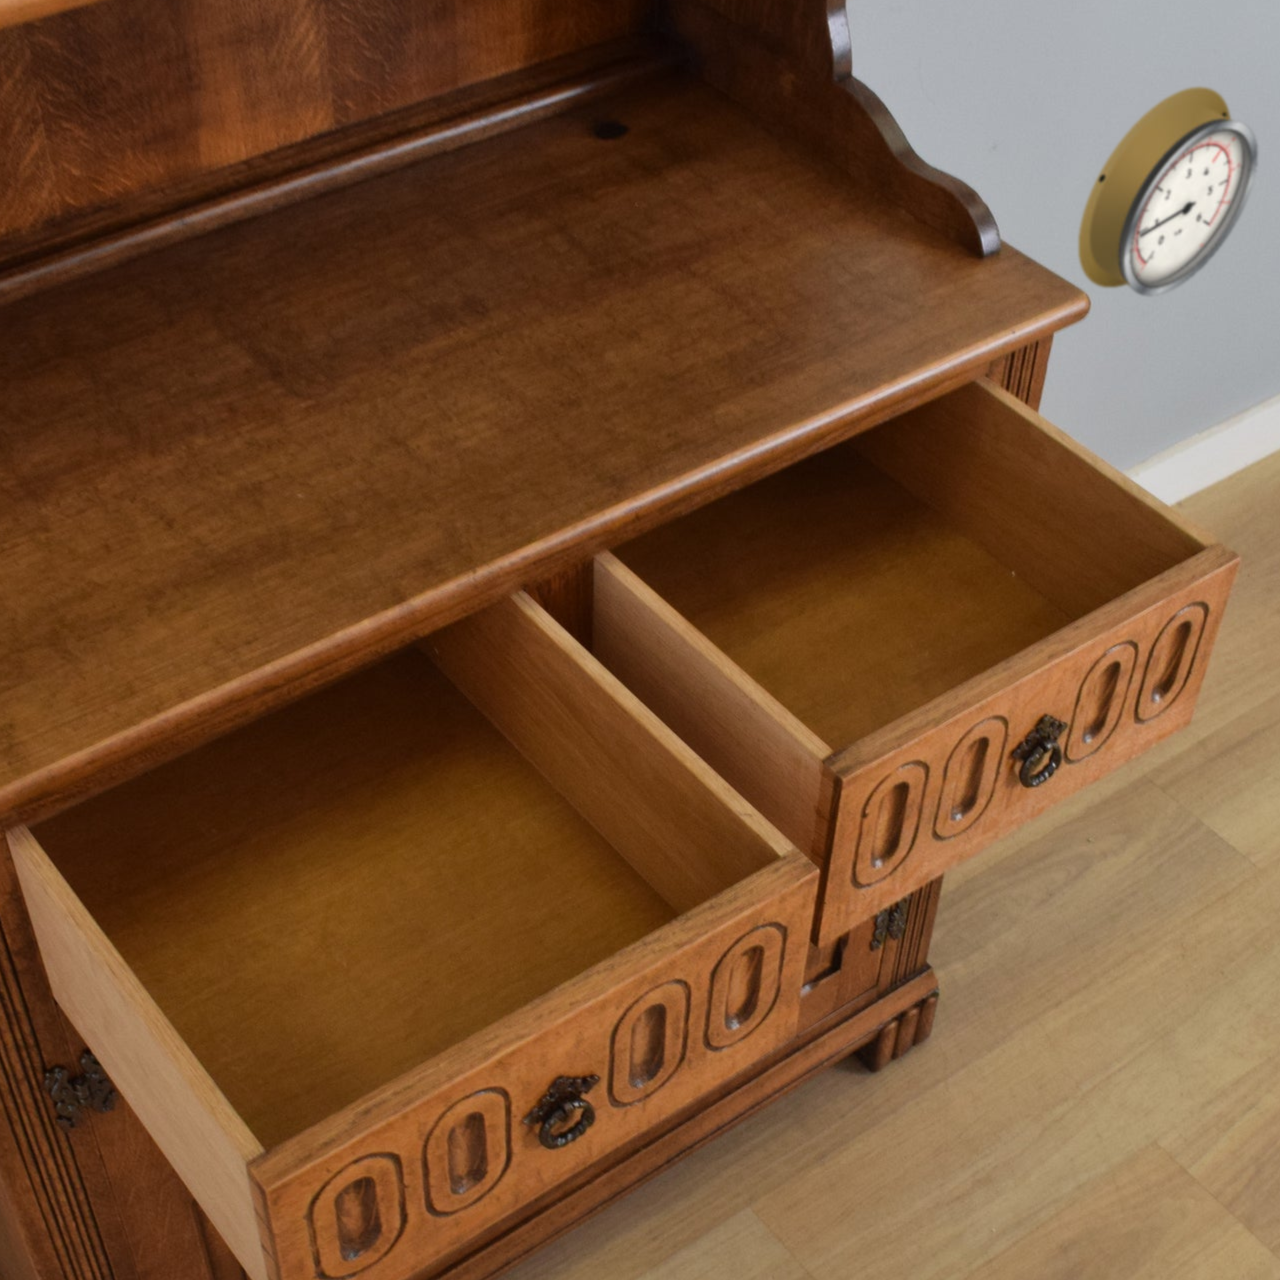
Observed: 1 bar
